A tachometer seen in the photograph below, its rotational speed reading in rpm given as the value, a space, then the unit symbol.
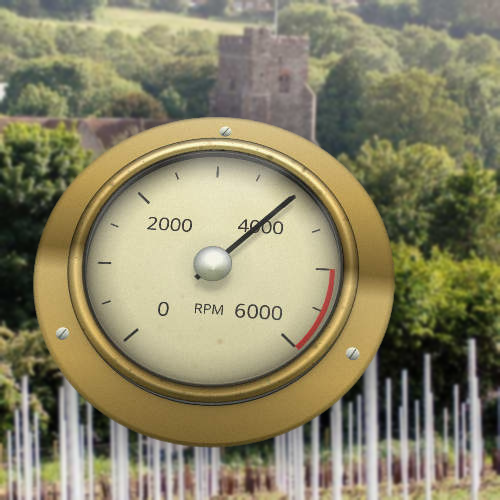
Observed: 4000 rpm
